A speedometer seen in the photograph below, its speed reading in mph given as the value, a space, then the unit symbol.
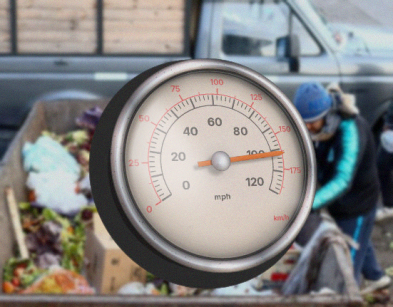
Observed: 102 mph
